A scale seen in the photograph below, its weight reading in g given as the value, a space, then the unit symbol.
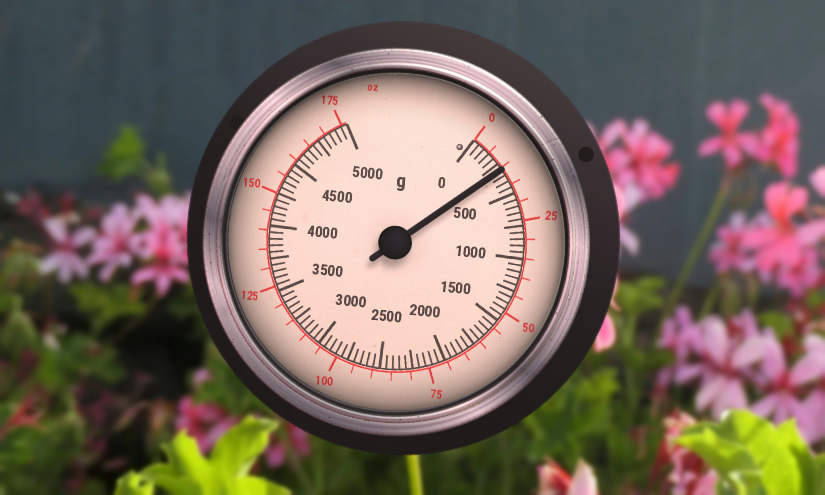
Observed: 300 g
